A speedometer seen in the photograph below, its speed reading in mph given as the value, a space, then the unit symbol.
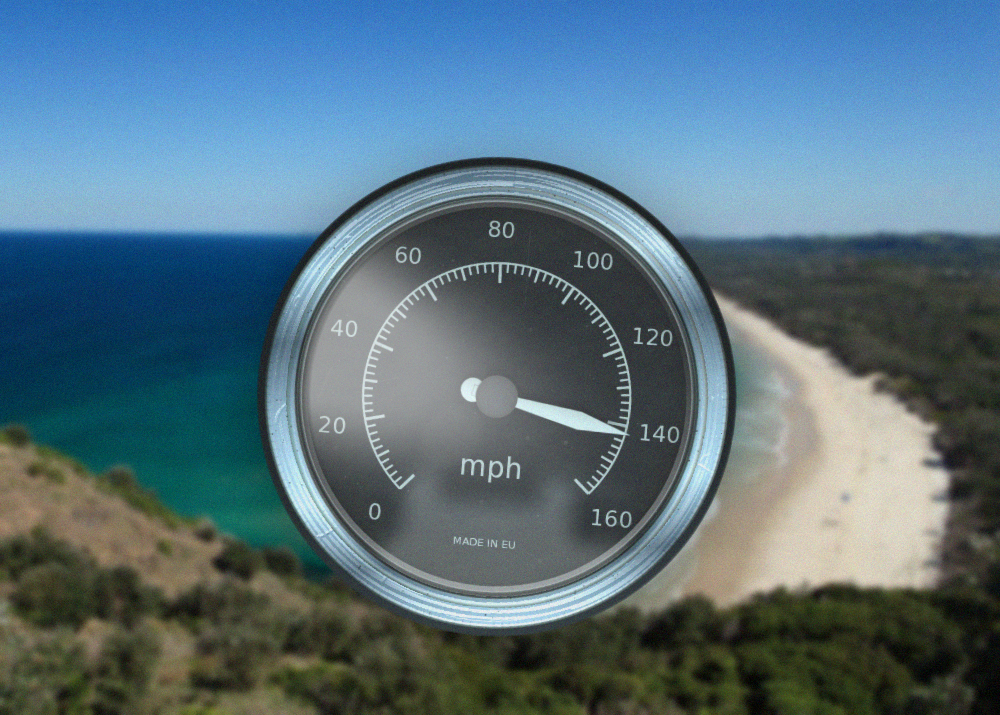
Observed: 142 mph
